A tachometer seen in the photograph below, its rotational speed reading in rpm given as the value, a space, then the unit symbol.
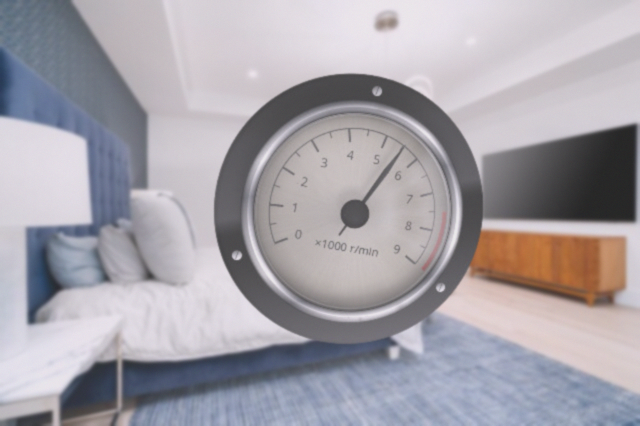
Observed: 5500 rpm
